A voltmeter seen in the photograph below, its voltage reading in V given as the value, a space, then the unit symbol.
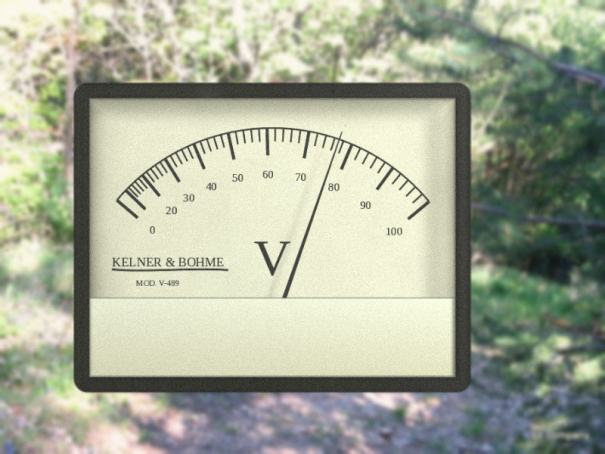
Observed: 77 V
